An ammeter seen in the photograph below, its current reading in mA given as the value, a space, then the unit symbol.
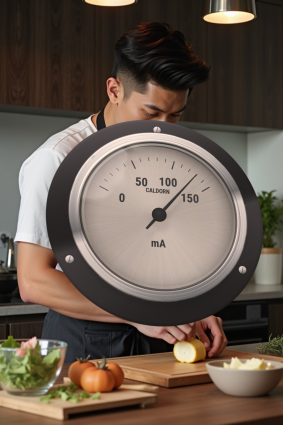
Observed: 130 mA
